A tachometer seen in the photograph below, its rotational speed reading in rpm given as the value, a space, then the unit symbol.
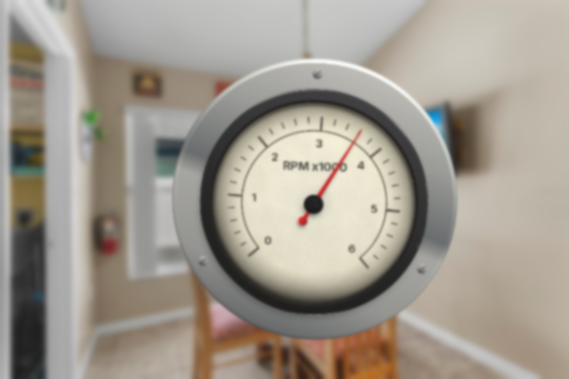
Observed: 3600 rpm
